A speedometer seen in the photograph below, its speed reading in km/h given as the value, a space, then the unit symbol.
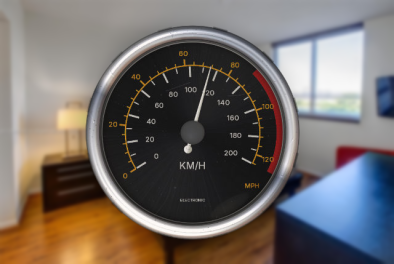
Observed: 115 km/h
